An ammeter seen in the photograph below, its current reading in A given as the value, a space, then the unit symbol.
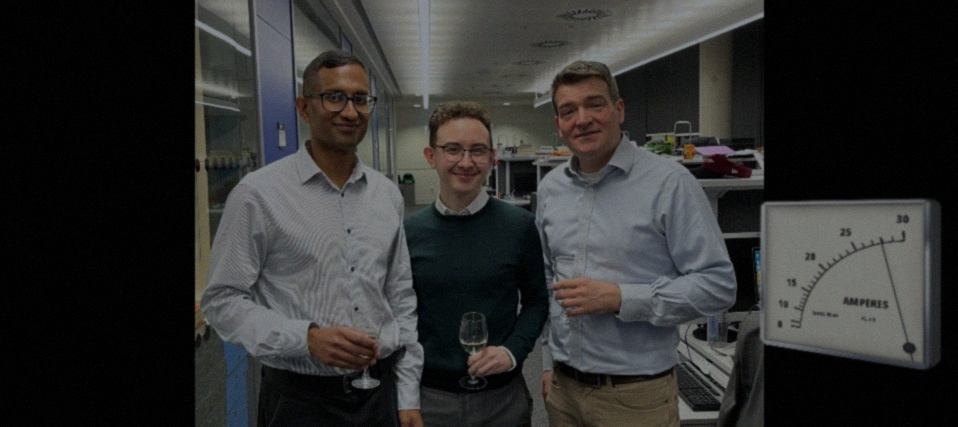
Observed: 28 A
